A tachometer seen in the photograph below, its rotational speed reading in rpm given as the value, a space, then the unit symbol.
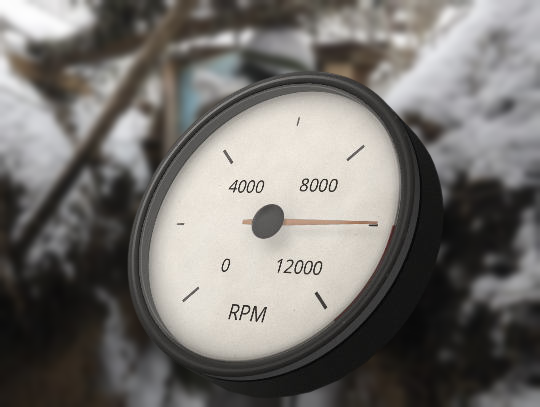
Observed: 10000 rpm
